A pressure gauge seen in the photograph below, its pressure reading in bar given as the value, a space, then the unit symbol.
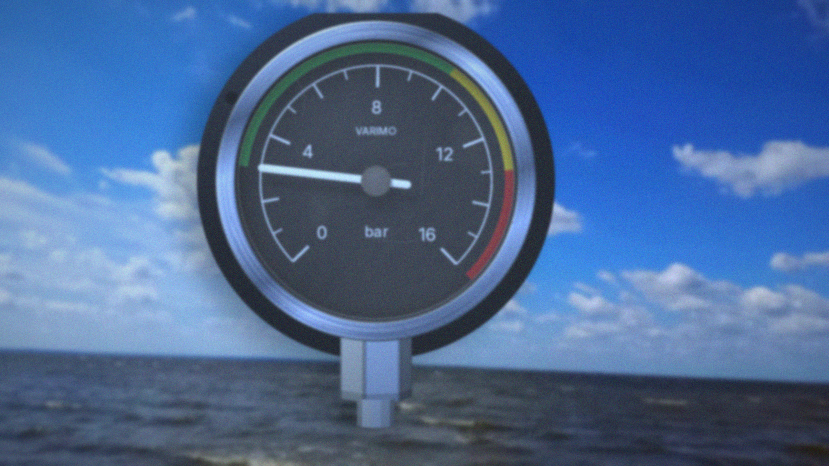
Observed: 3 bar
